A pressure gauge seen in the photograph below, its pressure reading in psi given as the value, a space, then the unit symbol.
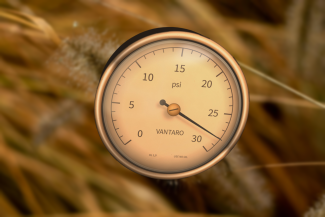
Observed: 28 psi
